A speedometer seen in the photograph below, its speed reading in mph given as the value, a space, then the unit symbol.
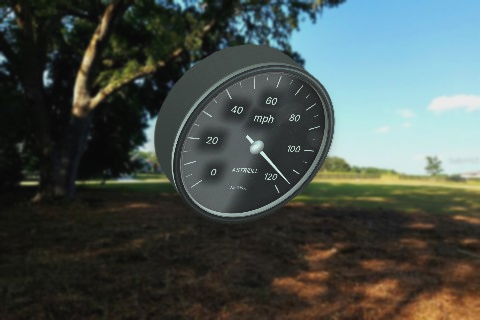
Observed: 115 mph
